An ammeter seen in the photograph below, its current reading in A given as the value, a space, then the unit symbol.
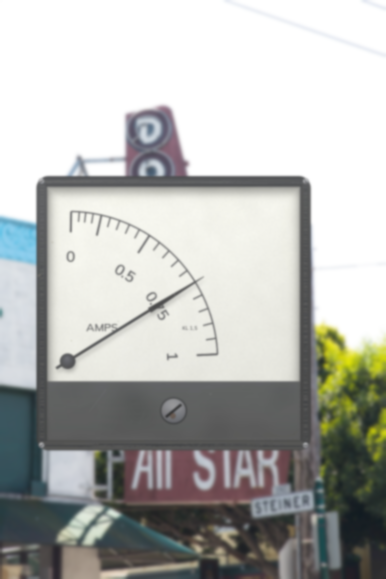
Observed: 0.75 A
